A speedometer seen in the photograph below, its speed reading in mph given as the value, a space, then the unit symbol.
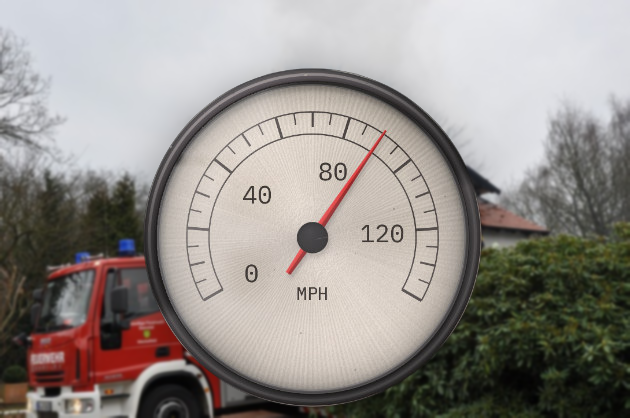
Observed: 90 mph
